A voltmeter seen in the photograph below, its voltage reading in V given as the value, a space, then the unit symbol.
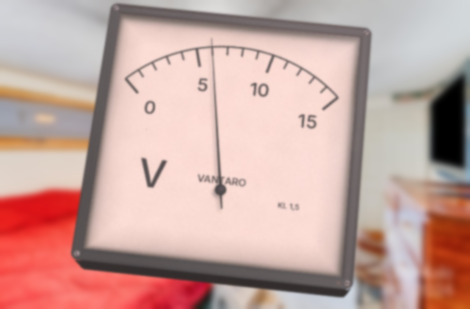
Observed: 6 V
